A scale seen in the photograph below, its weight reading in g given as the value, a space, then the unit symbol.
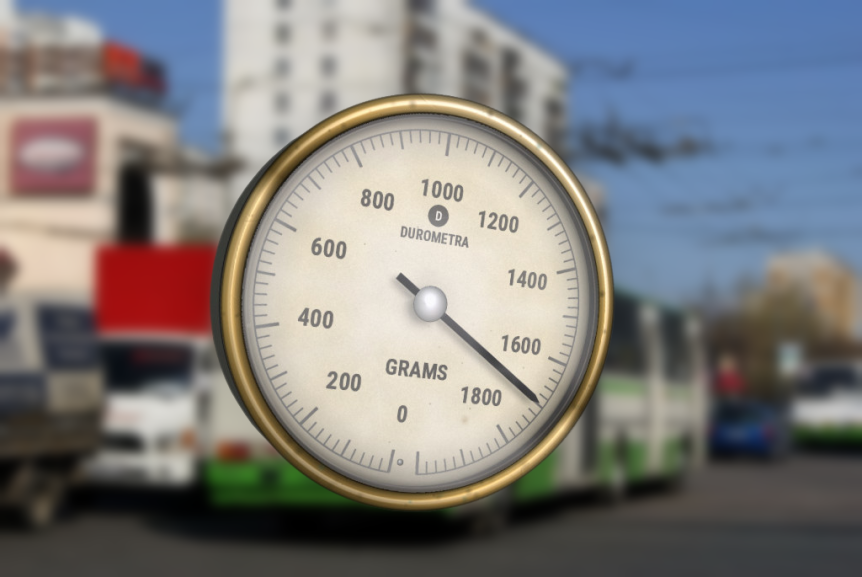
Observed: 1700 g
